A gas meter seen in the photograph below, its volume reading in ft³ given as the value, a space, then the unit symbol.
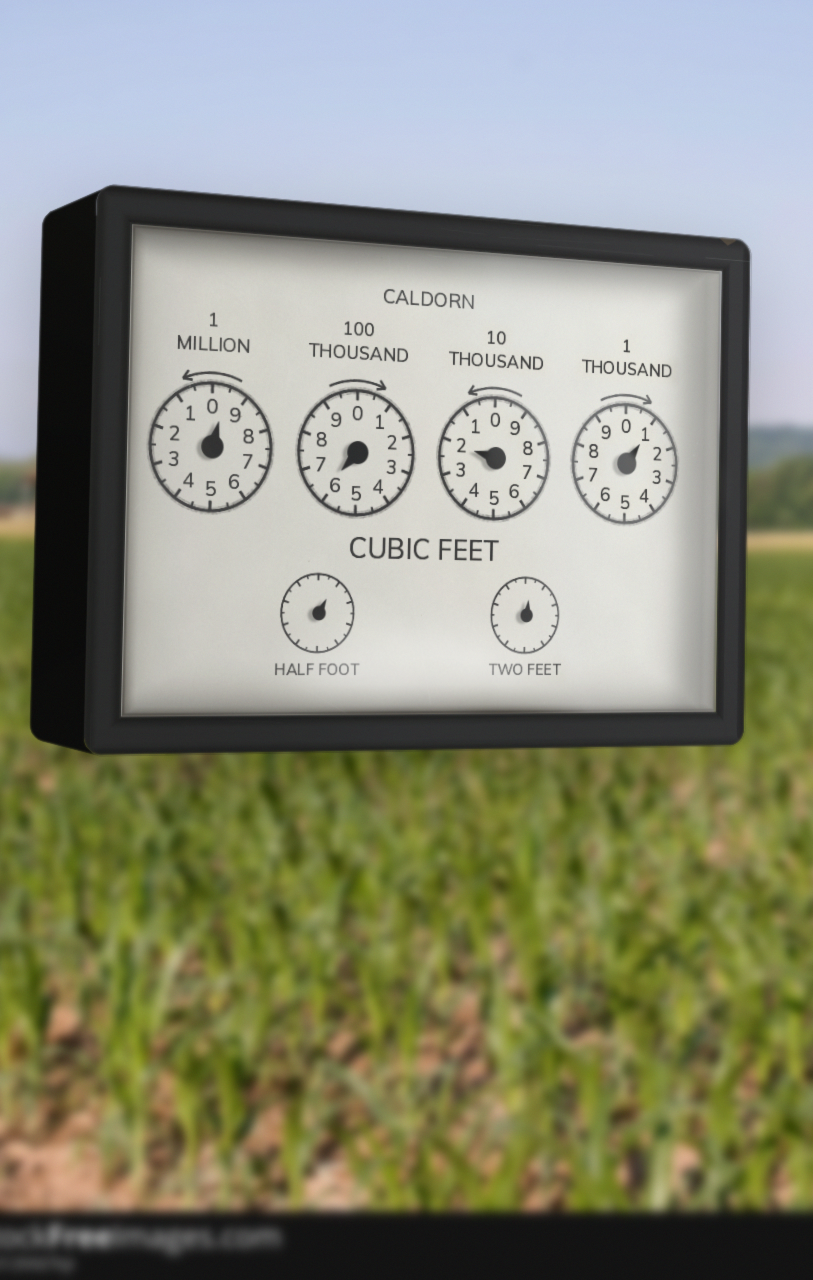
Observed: 962100 ft³
